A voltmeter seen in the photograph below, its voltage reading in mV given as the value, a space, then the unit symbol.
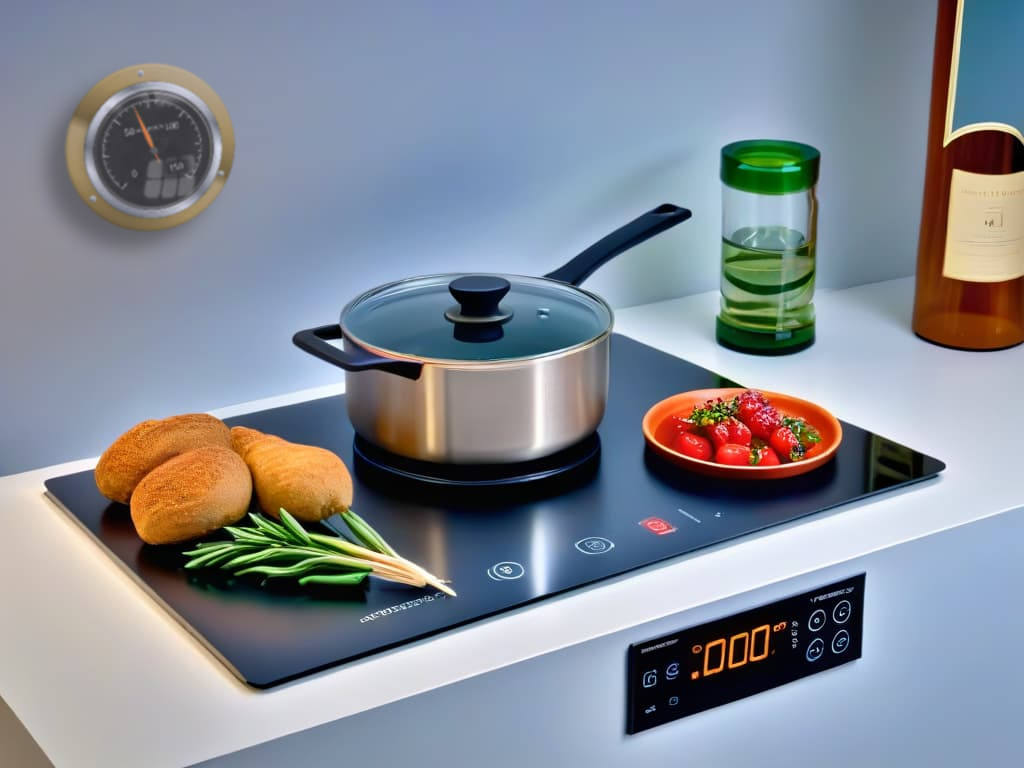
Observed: 65 mV
